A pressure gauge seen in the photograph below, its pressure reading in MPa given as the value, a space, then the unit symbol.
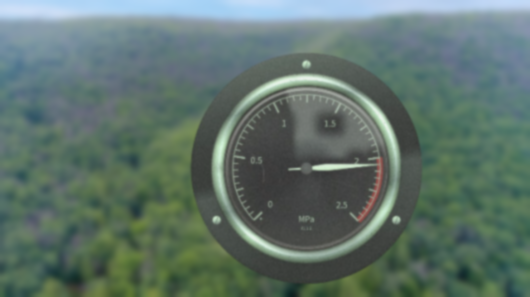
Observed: 2.05 MPa
